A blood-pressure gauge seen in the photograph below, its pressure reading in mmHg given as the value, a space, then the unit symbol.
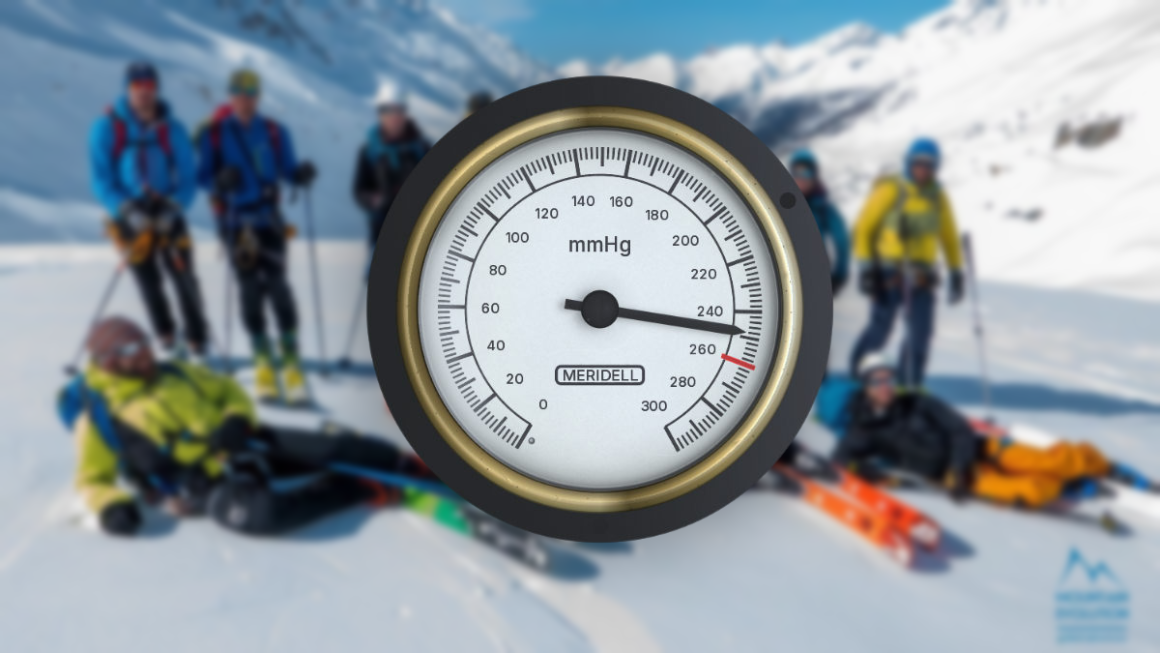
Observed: 248 mmHg
